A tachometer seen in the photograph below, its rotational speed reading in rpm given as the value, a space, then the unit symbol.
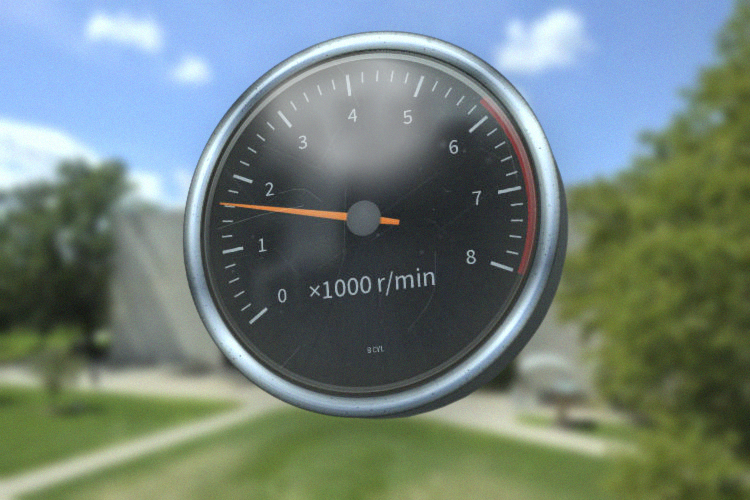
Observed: 1600 rpm
